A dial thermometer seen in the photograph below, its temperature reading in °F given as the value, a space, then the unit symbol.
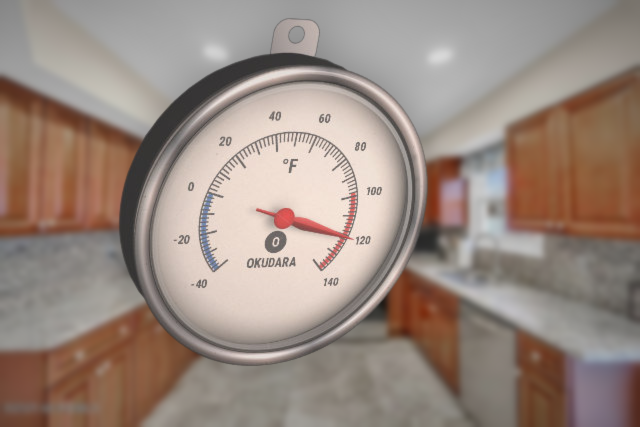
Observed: 120 °F
